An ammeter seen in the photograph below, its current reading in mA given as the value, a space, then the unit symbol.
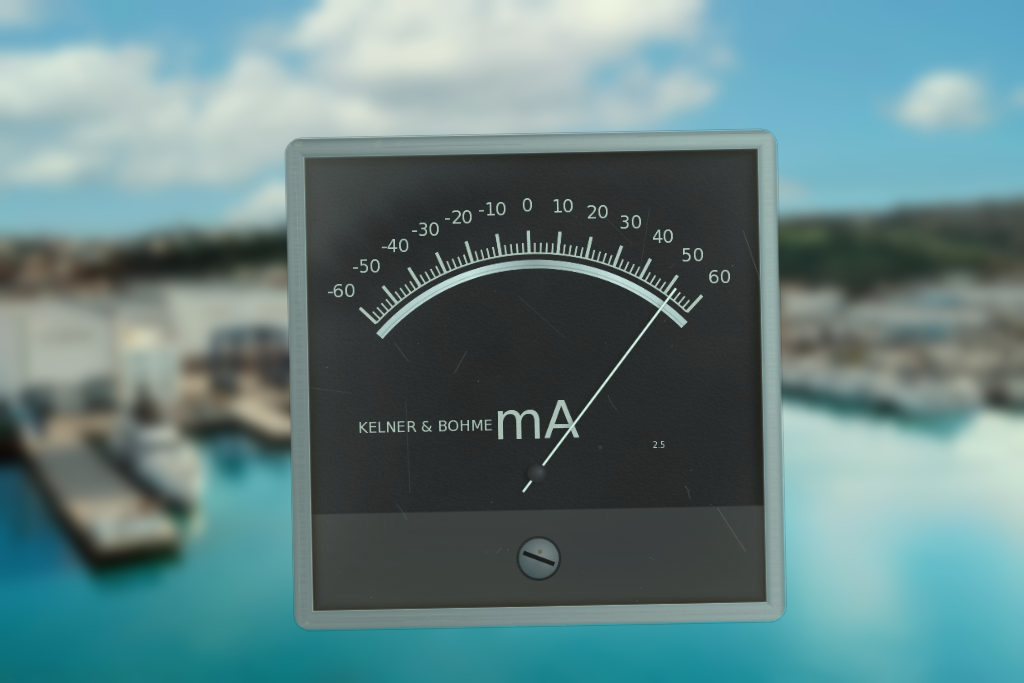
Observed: 52 mA
